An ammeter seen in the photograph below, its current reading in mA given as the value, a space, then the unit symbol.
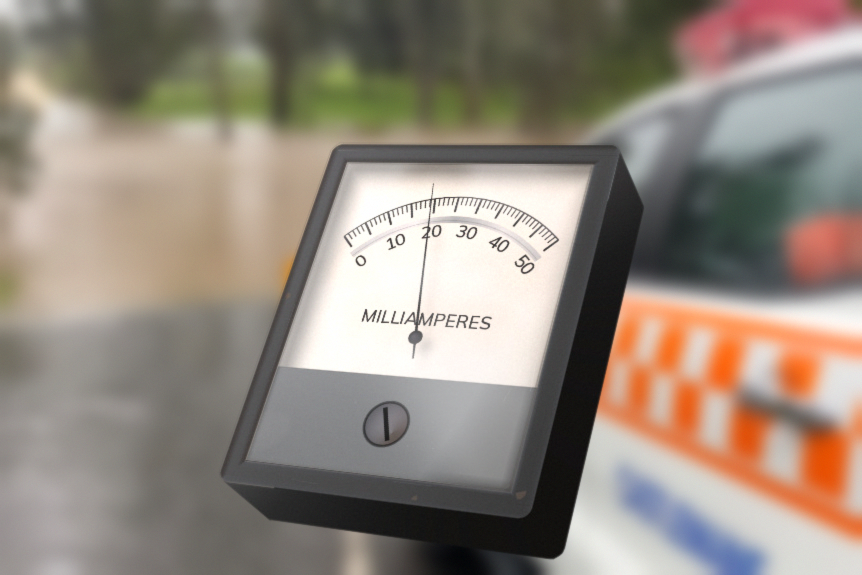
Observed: 20 mA
